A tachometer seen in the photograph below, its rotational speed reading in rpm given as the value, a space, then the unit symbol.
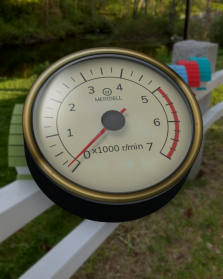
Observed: 125 rpm
